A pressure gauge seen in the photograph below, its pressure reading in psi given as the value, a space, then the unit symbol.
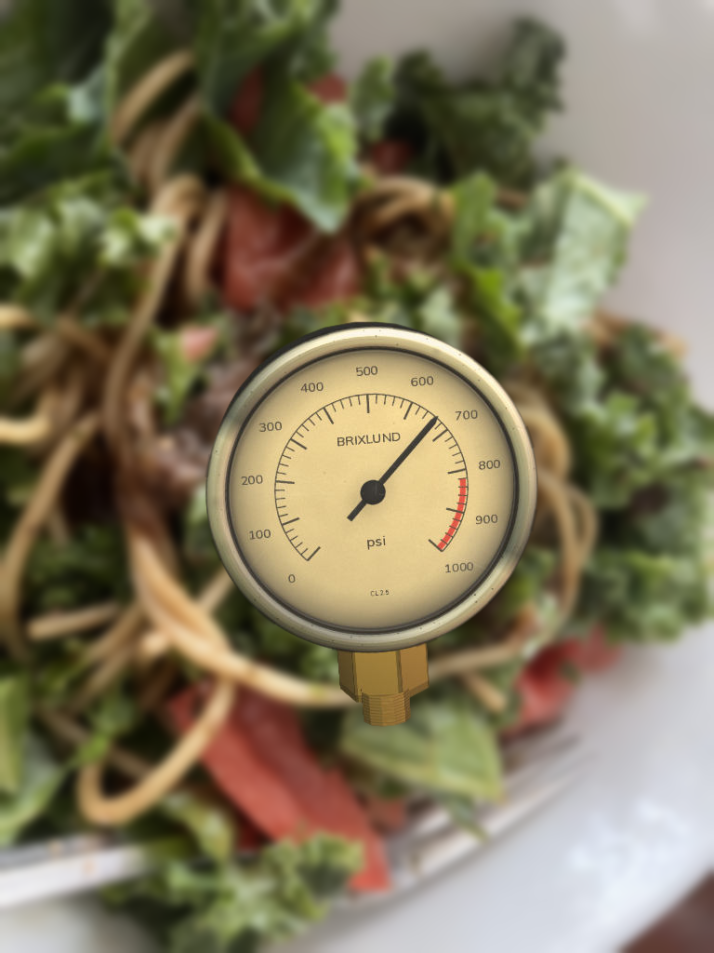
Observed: 660 psi
